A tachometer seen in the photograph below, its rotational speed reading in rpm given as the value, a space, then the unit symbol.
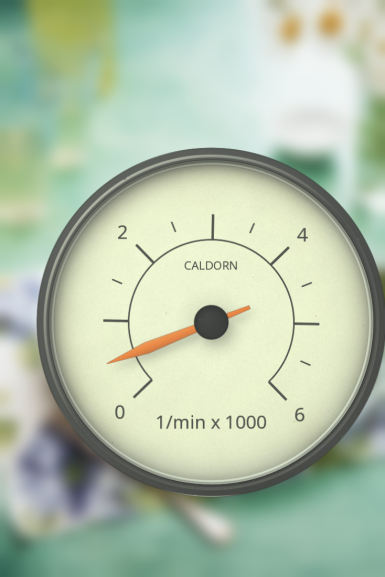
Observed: 500 rpm
